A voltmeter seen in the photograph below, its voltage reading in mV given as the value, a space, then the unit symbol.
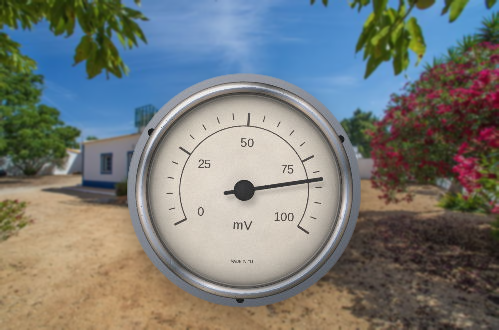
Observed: 82.5 mV
